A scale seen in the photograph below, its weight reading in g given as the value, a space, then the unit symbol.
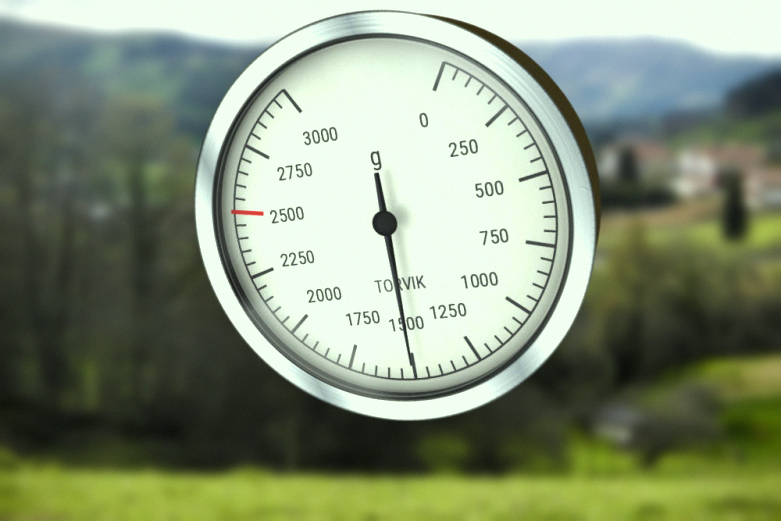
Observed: 1500 g
